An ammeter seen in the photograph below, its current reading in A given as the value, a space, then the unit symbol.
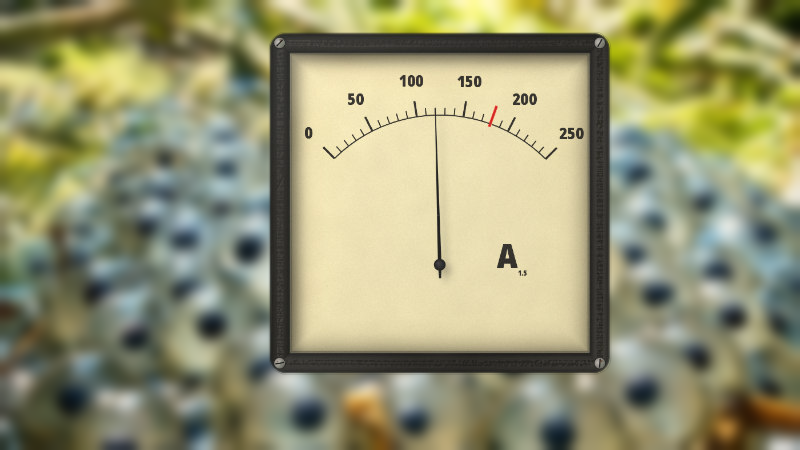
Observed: 120 A
